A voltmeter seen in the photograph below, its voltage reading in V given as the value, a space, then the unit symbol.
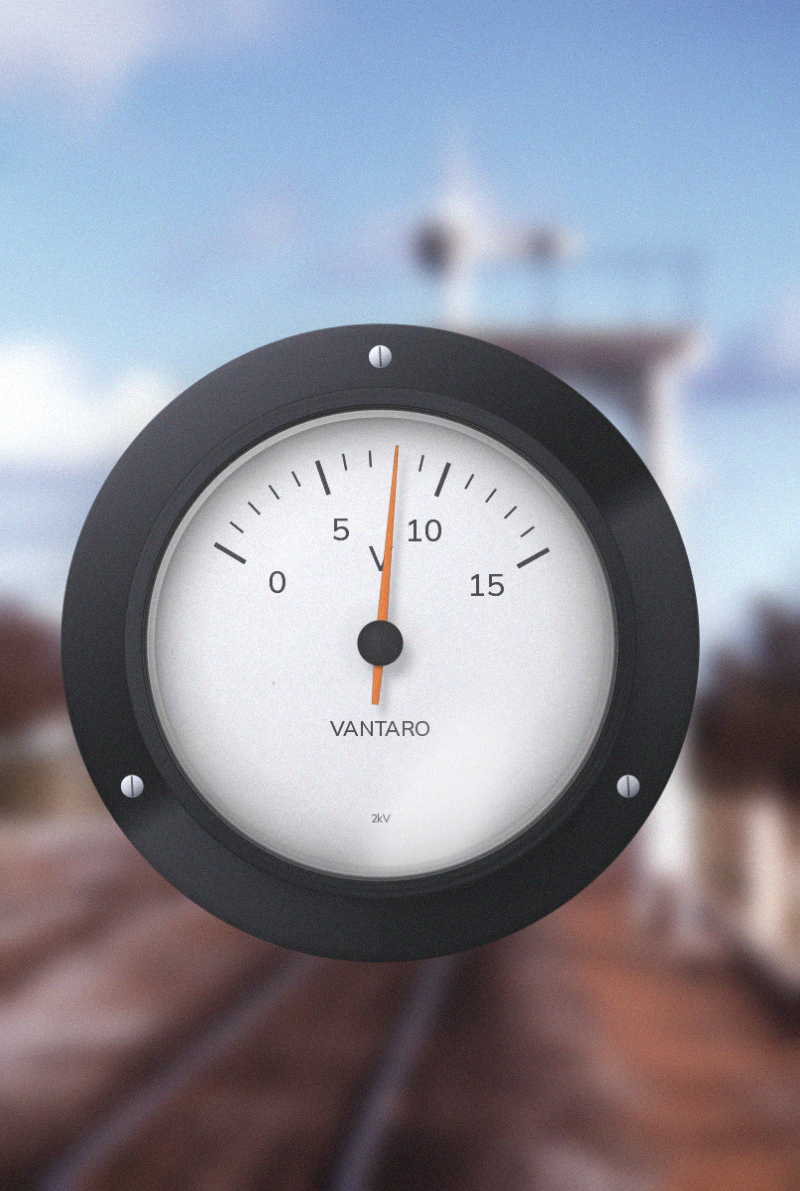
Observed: 8 V
